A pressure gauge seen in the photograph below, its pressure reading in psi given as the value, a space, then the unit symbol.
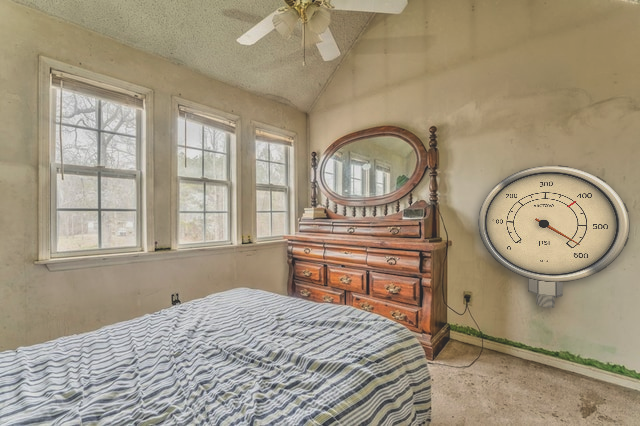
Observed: 575 psi
